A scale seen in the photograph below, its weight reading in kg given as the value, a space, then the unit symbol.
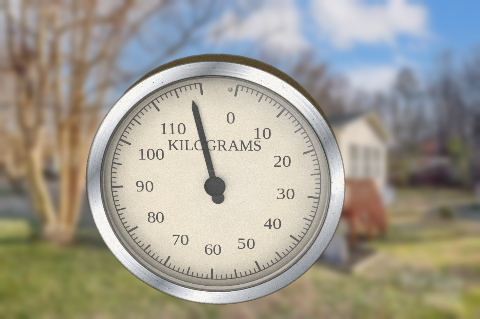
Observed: 118 kg
